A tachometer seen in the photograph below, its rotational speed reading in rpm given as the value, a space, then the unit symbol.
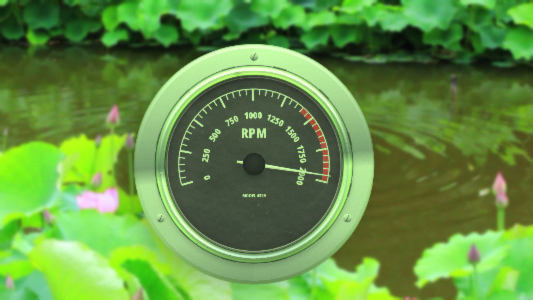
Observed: 1950 rpm
